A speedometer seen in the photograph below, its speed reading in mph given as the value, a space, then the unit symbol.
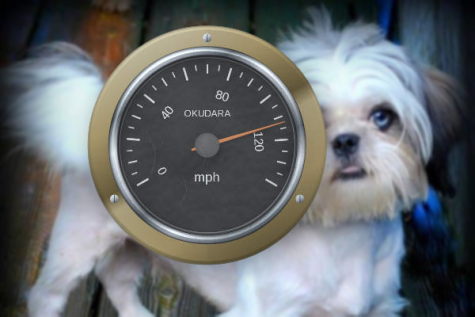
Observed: 112.5 mph
